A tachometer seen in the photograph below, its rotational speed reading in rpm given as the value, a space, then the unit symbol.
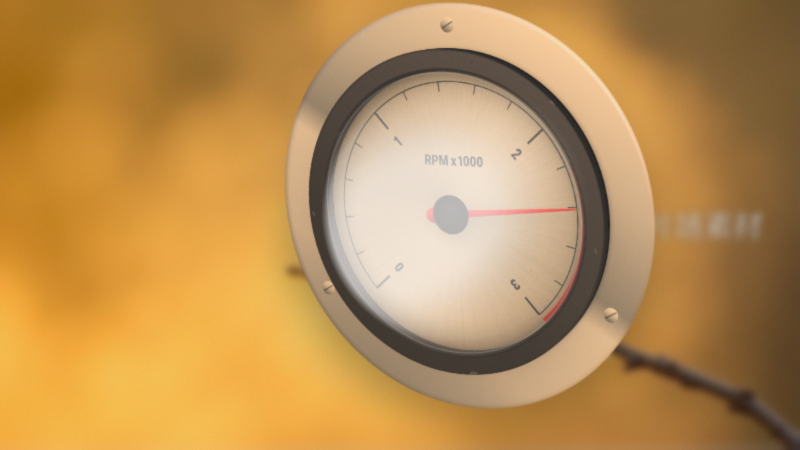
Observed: 2400 rpm
